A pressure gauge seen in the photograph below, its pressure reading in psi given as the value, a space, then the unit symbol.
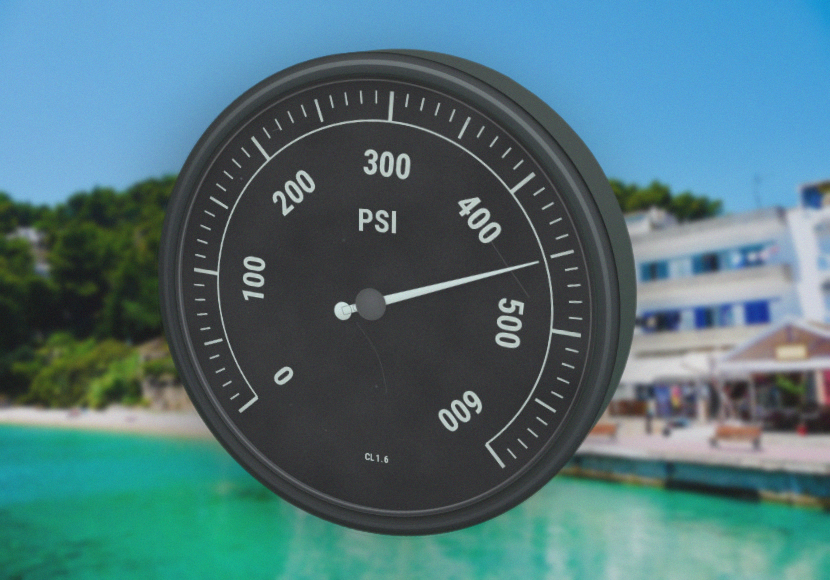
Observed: 450 psi
